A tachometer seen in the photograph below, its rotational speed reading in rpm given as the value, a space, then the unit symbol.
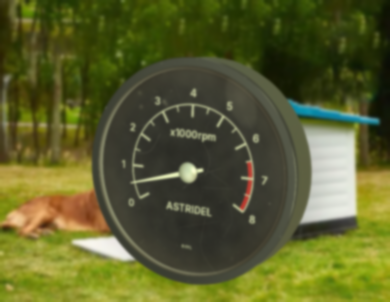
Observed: 500 rpm
